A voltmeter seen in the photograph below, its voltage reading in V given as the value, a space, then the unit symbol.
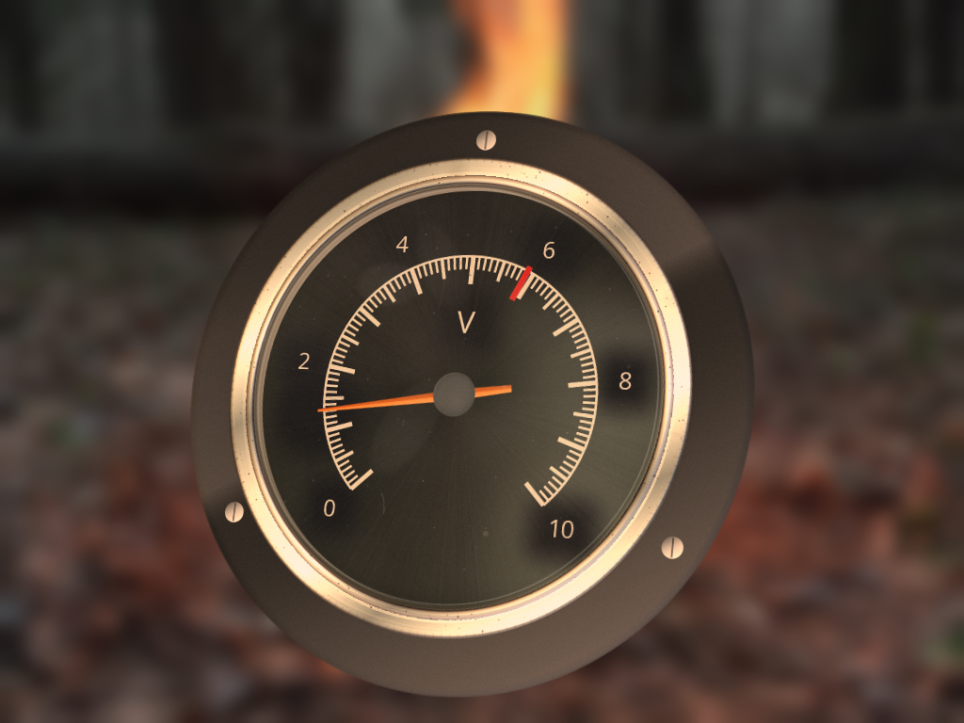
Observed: 1.3 V
